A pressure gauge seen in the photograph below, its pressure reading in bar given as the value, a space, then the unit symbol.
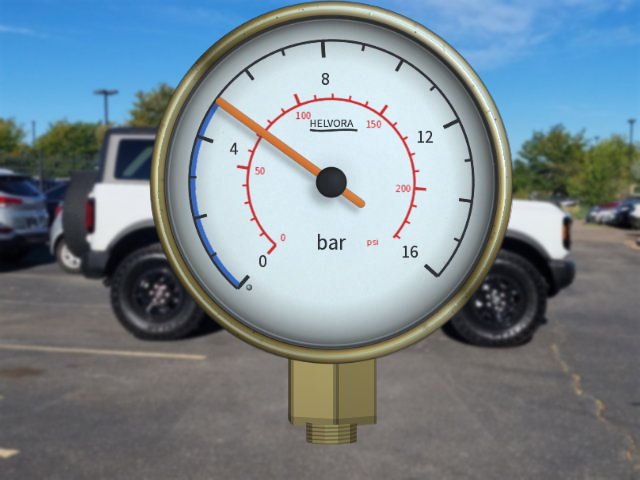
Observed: 5 bar
